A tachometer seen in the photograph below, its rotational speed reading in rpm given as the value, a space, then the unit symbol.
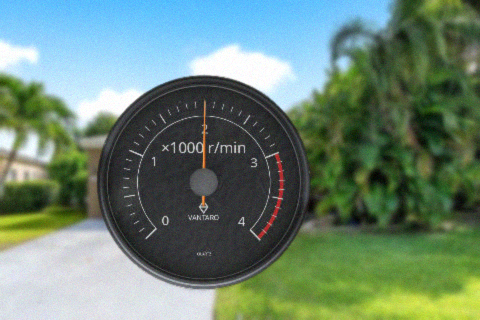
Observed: 2000 rpm
